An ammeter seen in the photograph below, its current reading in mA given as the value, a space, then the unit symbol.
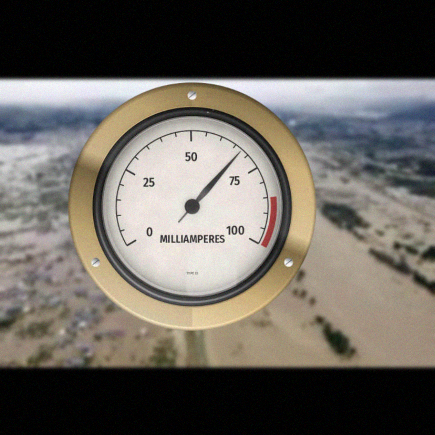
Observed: 67.5 mA
